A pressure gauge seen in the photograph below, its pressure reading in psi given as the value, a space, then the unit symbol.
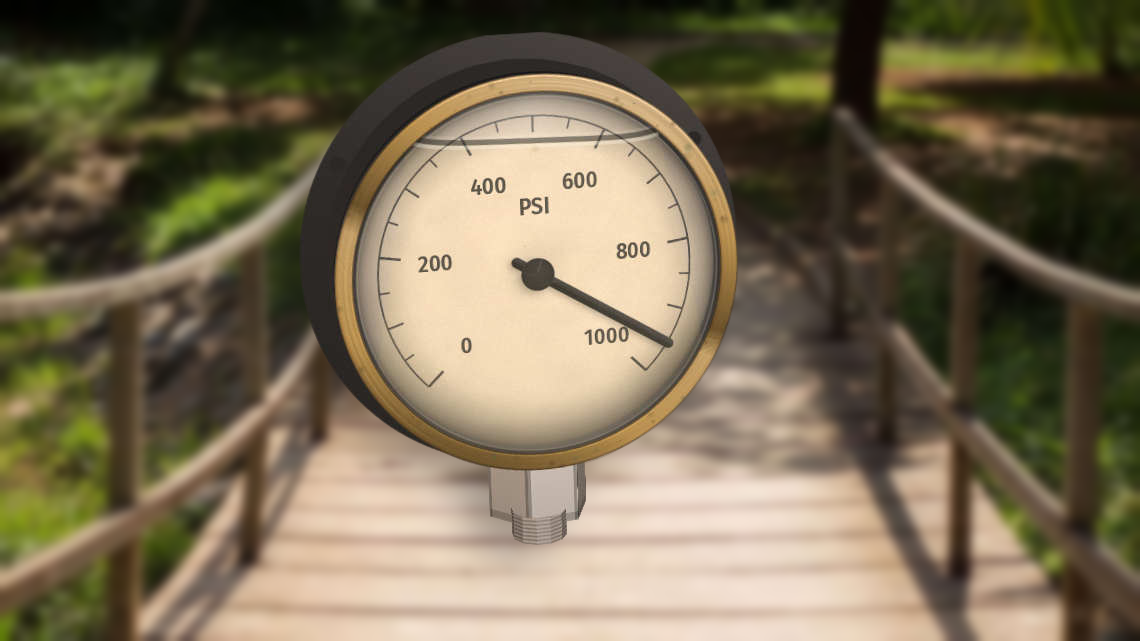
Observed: 950 psi
